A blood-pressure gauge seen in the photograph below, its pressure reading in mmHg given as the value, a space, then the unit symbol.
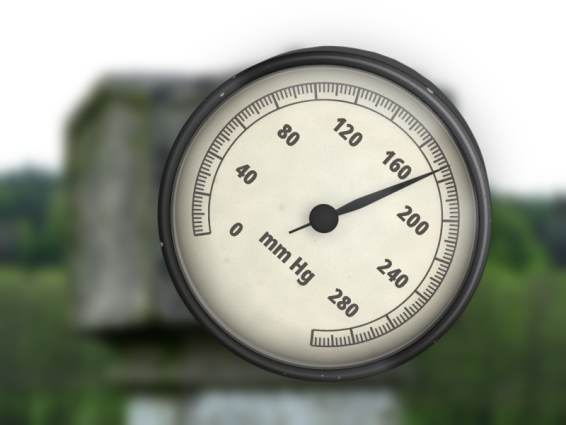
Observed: 174 mmHg
